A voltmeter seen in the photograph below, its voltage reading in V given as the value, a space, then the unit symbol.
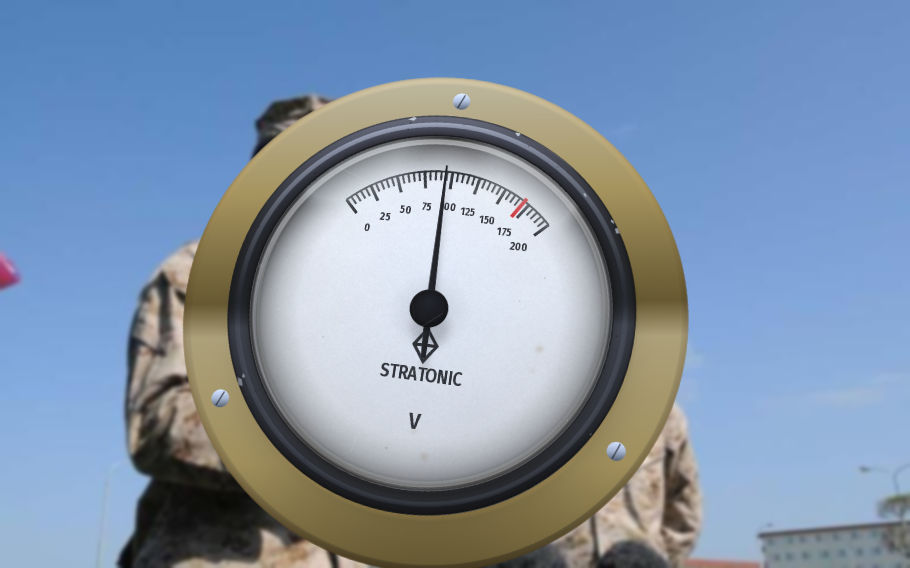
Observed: 95 V
